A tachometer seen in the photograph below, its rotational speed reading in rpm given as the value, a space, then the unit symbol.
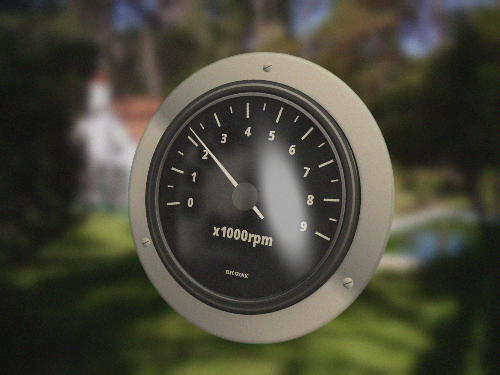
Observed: 2250 rpm
